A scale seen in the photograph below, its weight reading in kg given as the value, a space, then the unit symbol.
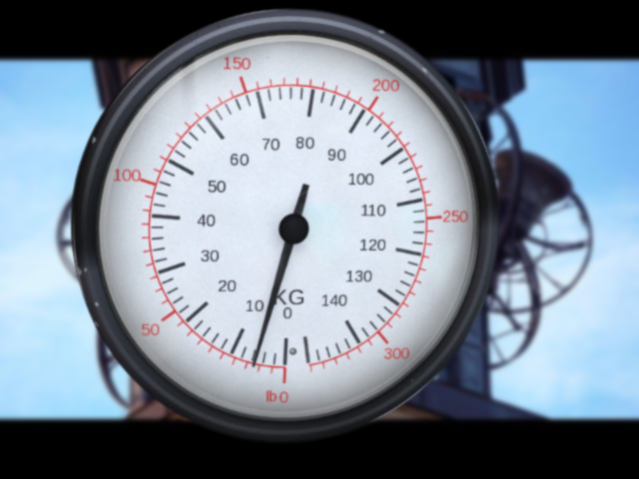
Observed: 6 kg
